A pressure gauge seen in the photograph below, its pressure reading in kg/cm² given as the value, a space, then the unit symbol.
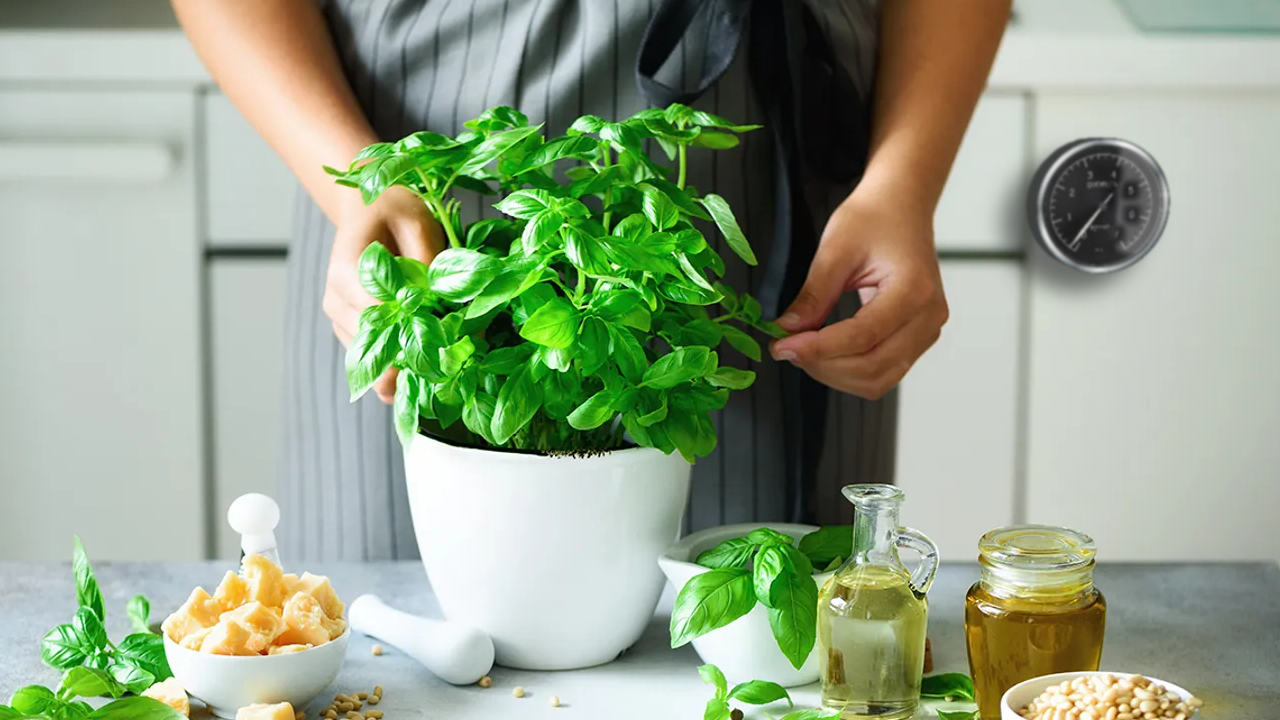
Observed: 0.2 kg/cm²
